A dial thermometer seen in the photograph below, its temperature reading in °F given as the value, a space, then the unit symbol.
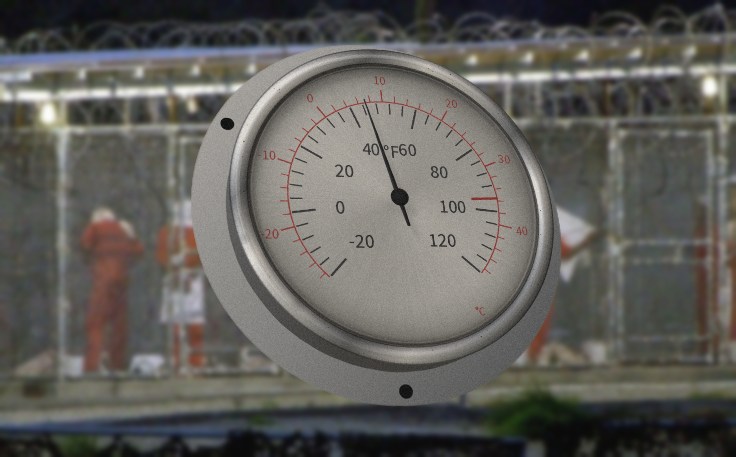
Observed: 44 °F
